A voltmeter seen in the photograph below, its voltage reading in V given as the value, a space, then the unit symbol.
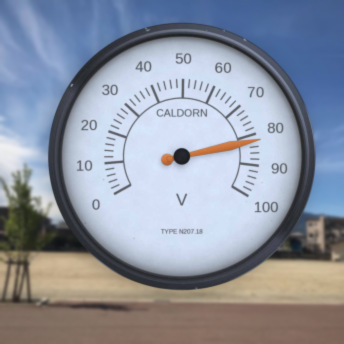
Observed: 82 V
